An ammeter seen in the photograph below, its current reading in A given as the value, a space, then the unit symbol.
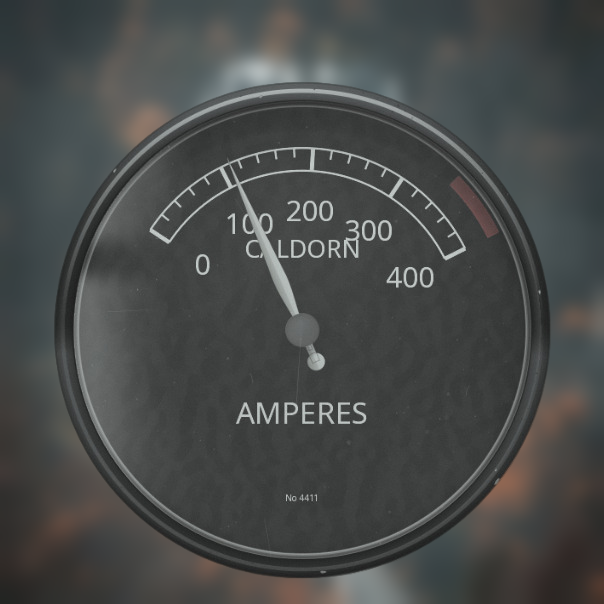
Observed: 110 A
